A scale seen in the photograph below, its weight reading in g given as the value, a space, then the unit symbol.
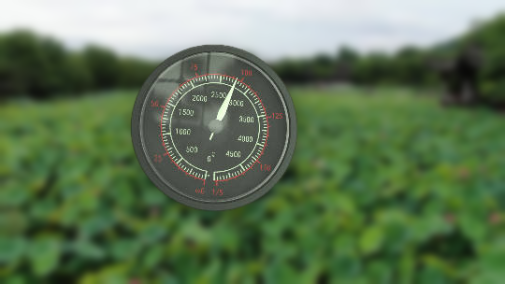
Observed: 2750 g
